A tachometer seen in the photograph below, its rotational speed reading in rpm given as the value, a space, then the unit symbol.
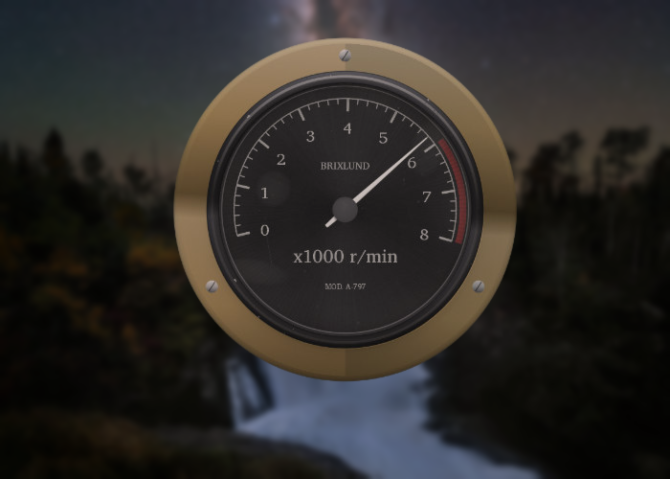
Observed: 5800 rpm
